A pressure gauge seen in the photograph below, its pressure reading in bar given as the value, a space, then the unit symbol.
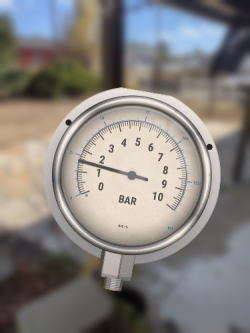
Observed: 1.5 bar
